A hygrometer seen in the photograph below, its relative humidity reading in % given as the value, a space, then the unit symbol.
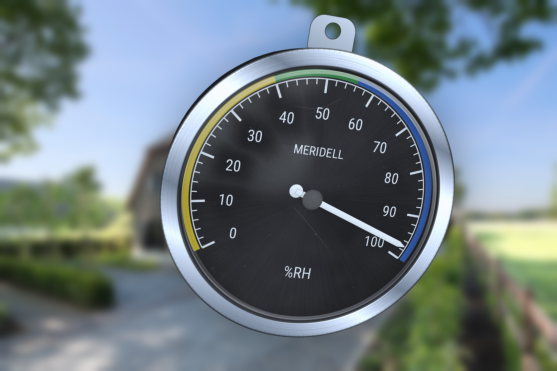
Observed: 97 %
